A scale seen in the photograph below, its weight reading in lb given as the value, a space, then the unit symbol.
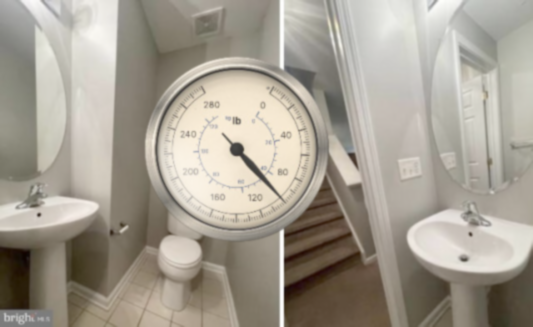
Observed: 100 lb
